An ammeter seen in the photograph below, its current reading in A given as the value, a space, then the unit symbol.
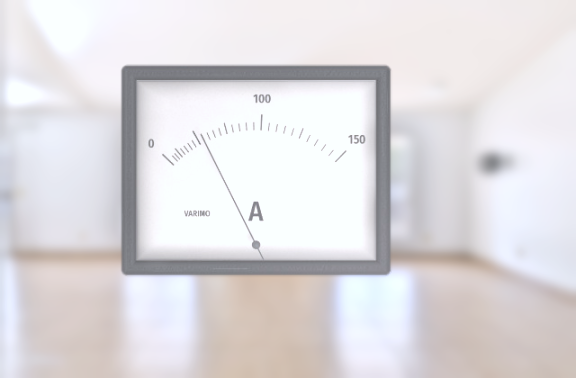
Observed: 55 A
